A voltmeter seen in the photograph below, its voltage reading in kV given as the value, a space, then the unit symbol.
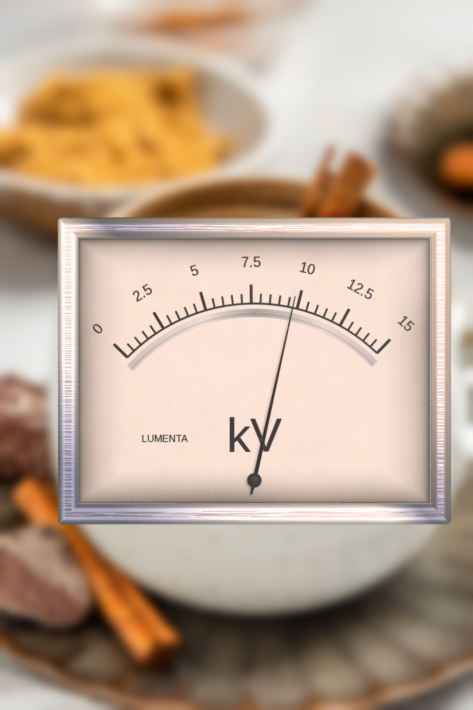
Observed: 9.75 kV
